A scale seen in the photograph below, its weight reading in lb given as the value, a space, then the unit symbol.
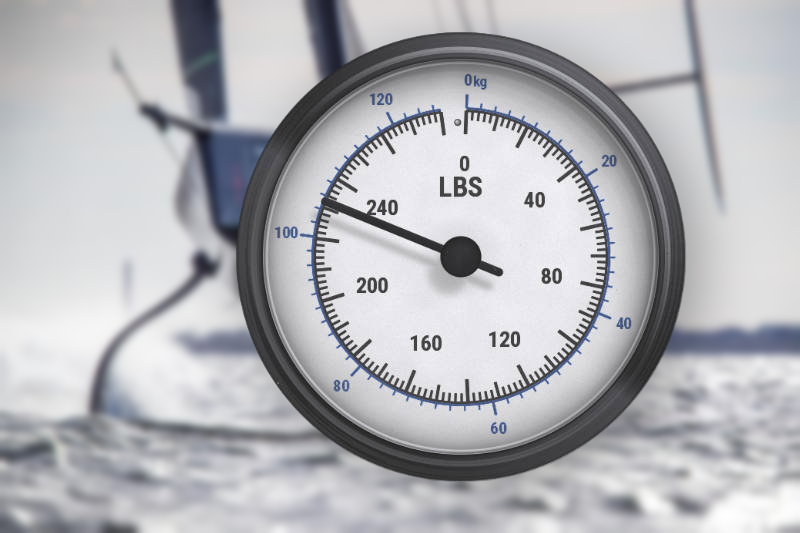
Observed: 232 lb
